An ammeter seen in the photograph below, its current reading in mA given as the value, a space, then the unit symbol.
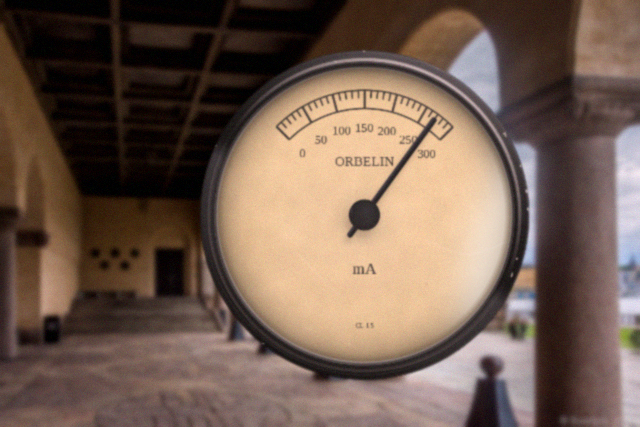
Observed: 270 mA
